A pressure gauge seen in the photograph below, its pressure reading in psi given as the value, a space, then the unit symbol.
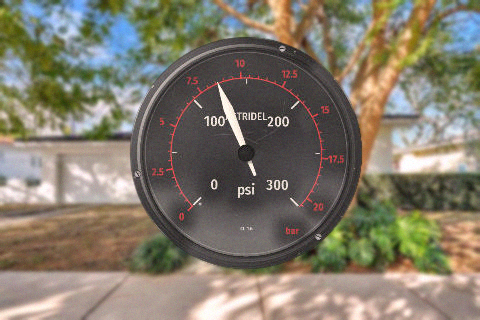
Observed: 125 psi
